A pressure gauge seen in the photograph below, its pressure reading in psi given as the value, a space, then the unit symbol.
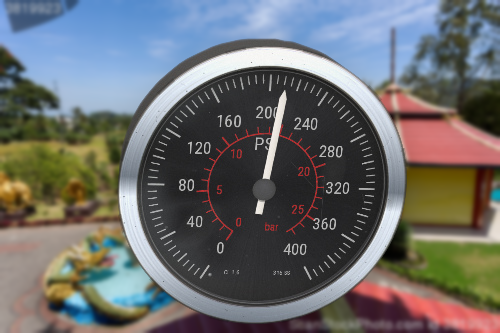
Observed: 210 psi
